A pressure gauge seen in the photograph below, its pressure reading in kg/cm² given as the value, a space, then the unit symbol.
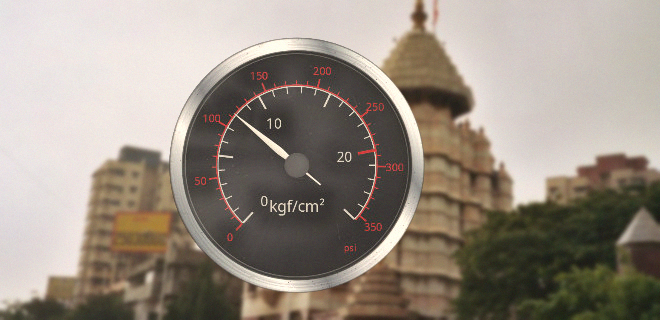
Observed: 8 kg/cm²
